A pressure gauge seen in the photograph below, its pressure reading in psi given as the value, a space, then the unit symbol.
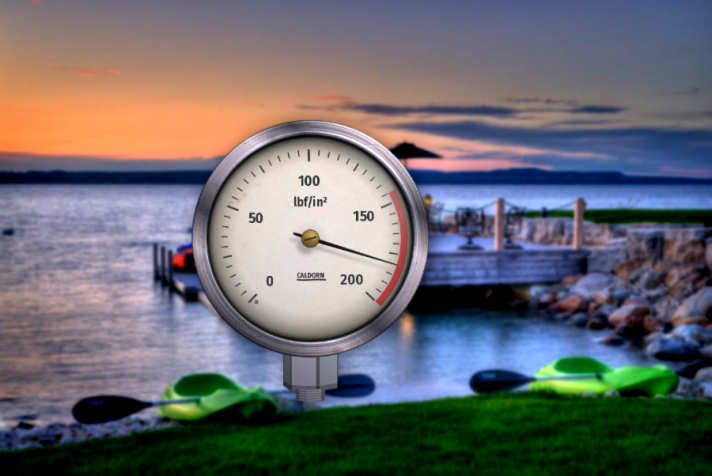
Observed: 180 psi
